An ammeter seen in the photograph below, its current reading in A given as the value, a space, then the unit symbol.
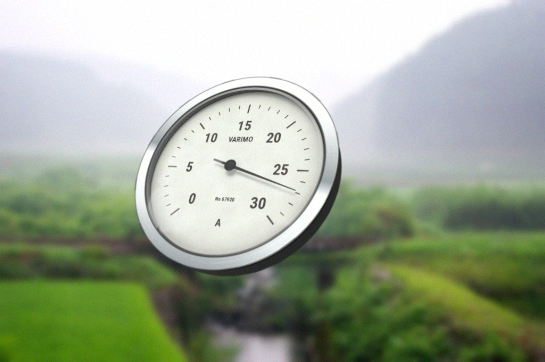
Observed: 27 A
